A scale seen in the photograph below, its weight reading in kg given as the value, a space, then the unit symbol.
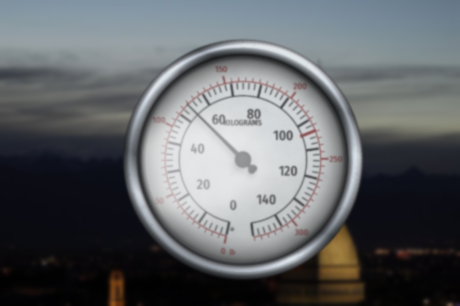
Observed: 54 kg
